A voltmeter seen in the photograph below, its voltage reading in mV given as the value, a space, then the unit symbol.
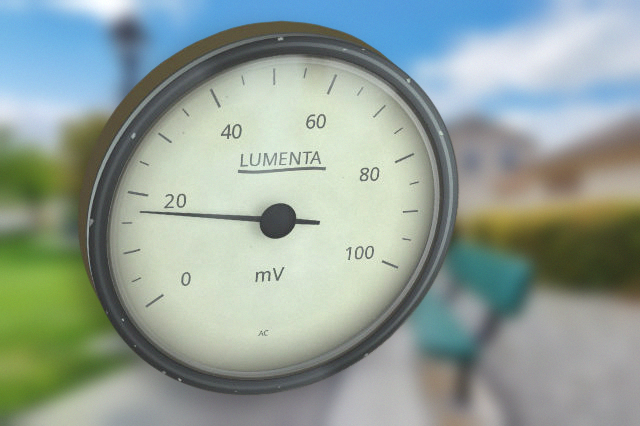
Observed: 17.5 mV
